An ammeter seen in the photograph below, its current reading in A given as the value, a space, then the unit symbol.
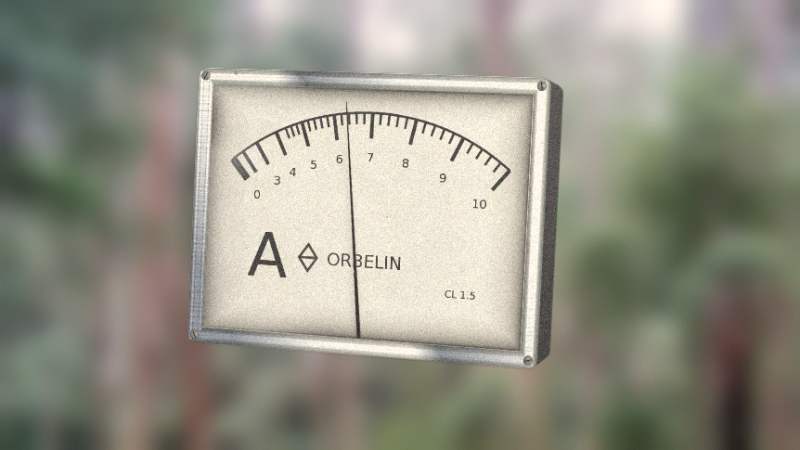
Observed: 6.4 A
